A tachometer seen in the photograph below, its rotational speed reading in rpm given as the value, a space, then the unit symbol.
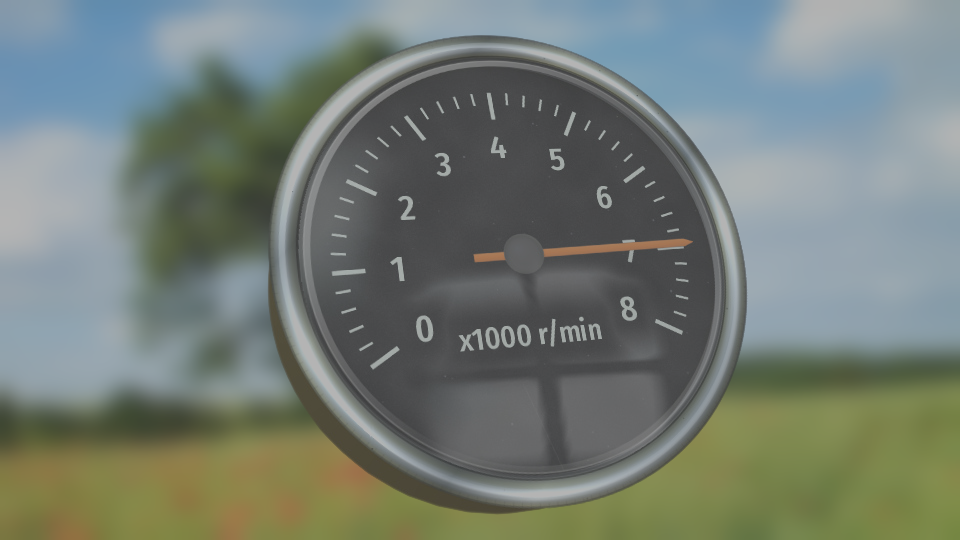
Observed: 7000 rpm
